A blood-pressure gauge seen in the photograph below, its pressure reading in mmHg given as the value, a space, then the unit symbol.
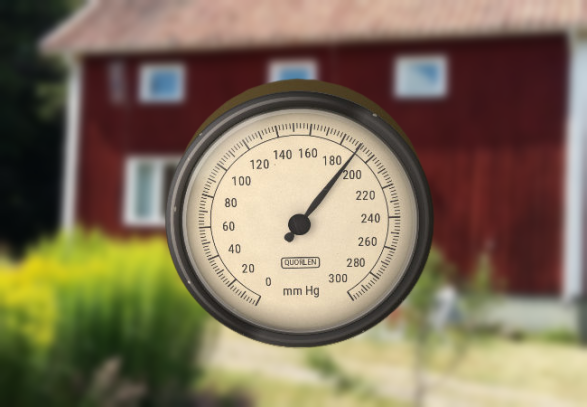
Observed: 190 mmHg
